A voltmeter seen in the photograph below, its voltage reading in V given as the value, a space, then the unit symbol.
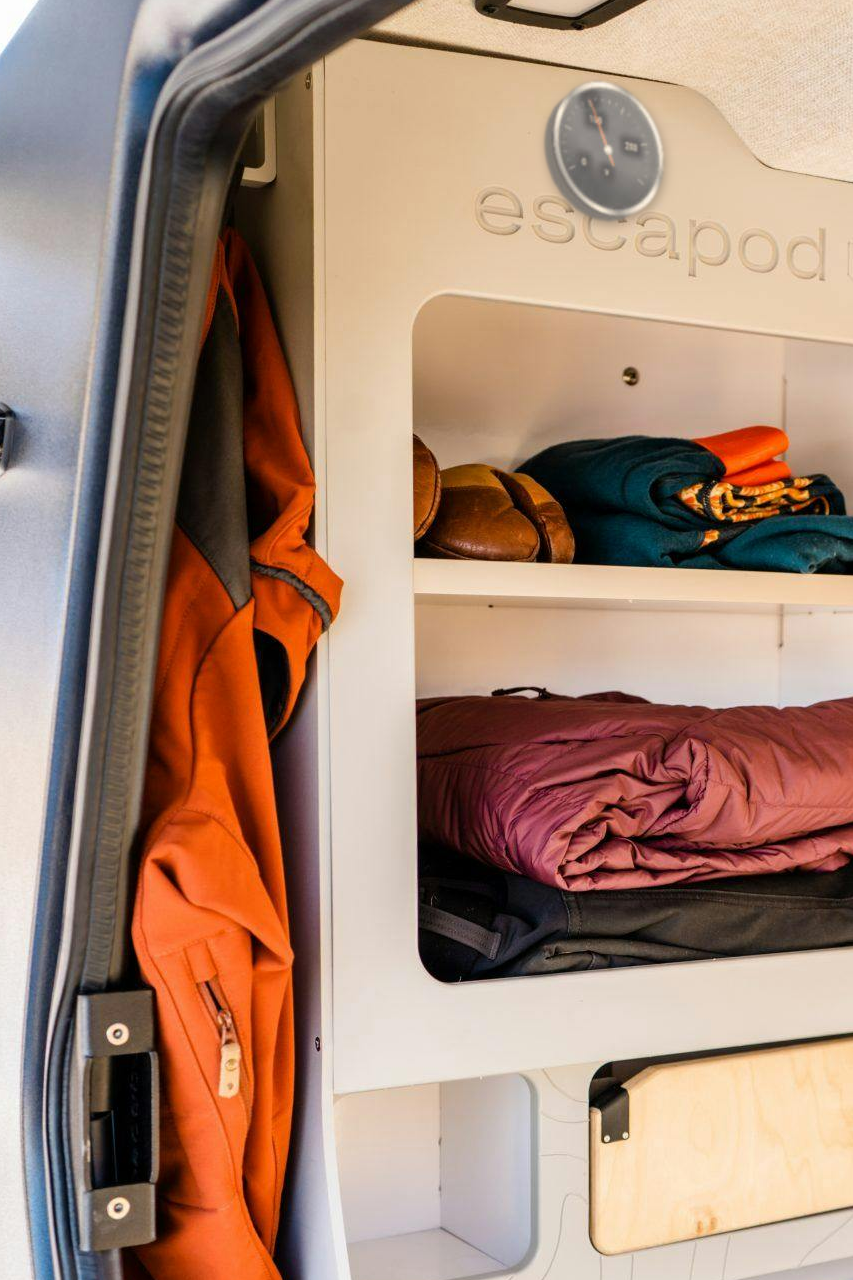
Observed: 100 V
